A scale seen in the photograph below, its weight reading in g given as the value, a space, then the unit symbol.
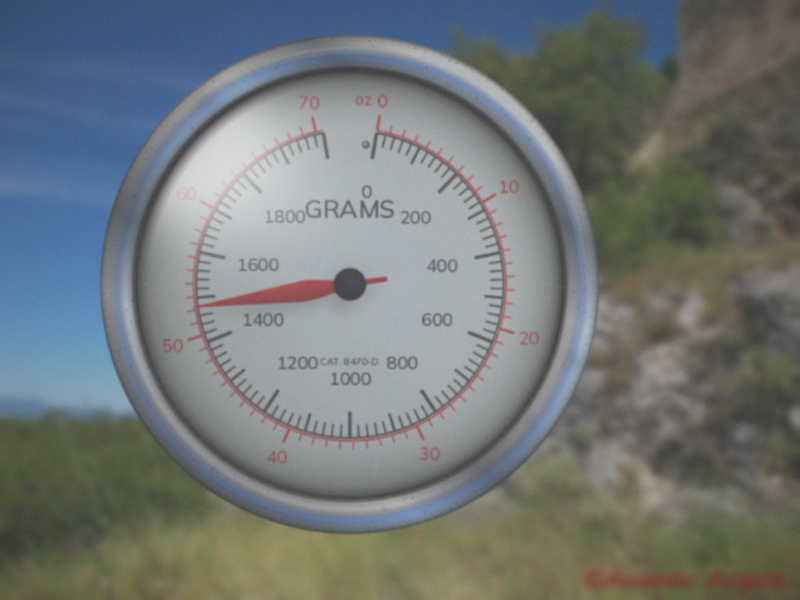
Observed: 1480 g
